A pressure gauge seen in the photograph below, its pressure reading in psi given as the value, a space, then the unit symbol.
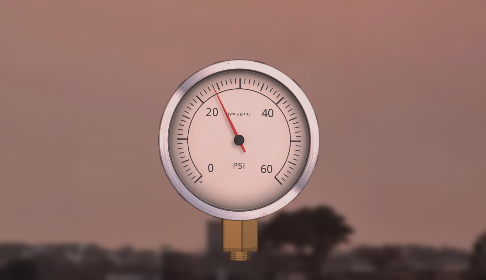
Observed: 24 psi
